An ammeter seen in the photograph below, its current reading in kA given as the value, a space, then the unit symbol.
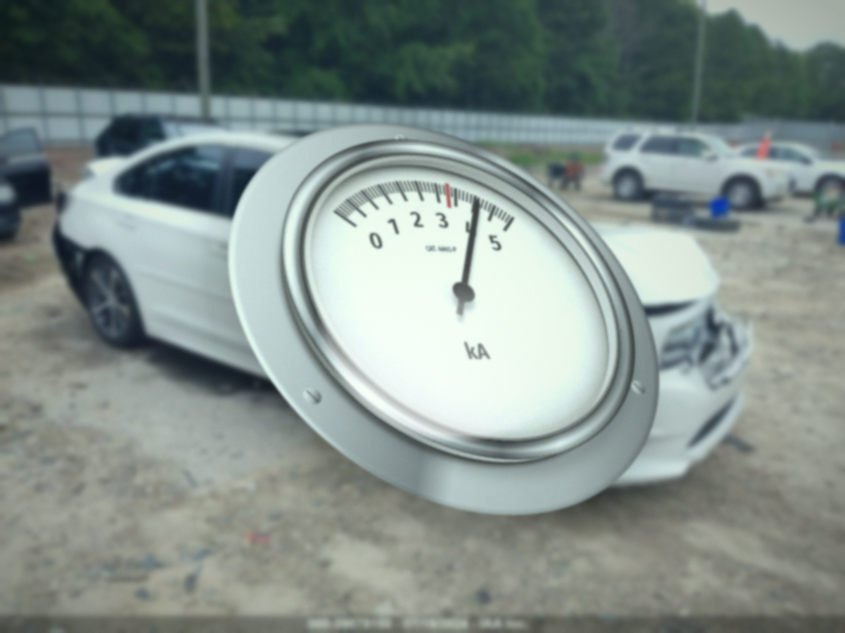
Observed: 4 kA
